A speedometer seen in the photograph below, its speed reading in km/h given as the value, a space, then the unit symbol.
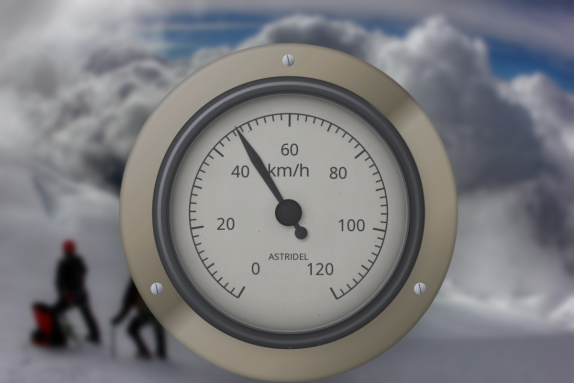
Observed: 47 km/h
